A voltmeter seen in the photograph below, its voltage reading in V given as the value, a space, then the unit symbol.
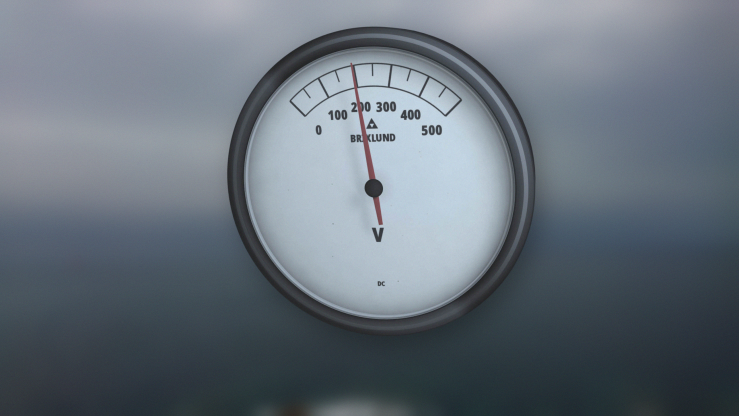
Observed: 200 V
